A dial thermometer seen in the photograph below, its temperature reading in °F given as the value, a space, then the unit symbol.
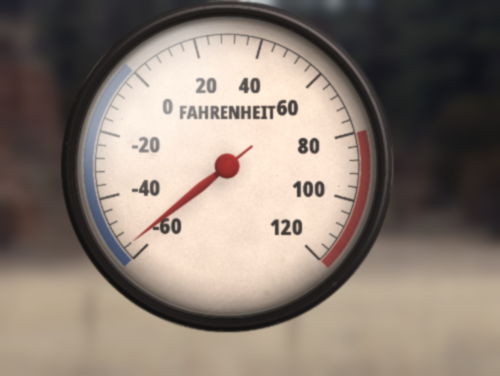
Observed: -56 °F
